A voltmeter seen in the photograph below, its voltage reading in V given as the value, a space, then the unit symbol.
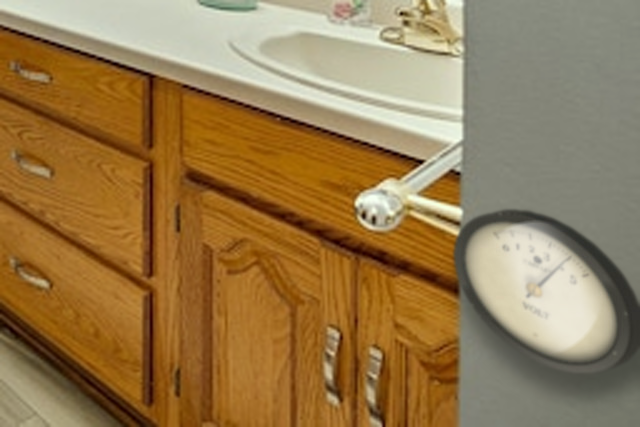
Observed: 4 V
